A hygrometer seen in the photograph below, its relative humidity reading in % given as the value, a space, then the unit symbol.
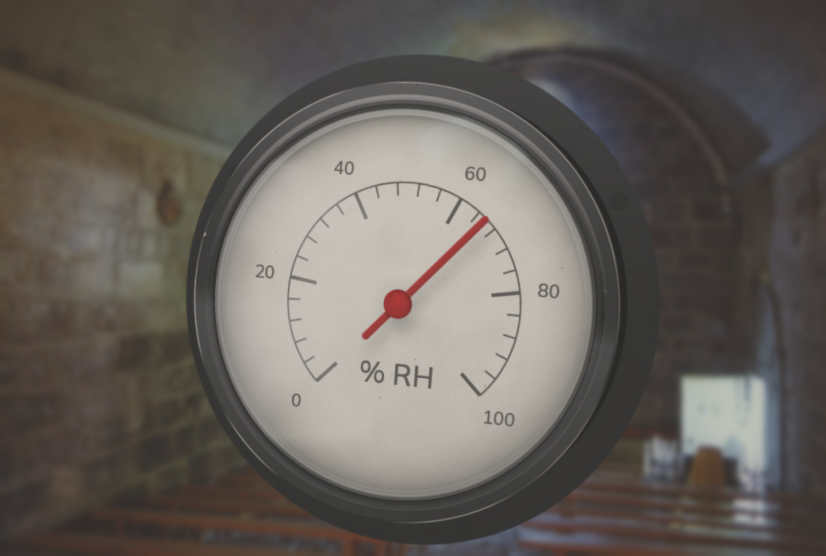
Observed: 66 %
